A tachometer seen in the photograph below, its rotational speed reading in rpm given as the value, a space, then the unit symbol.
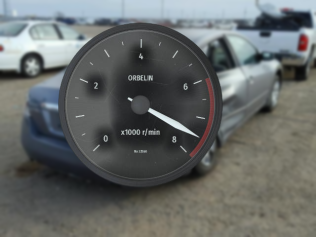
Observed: 7500 rpm
